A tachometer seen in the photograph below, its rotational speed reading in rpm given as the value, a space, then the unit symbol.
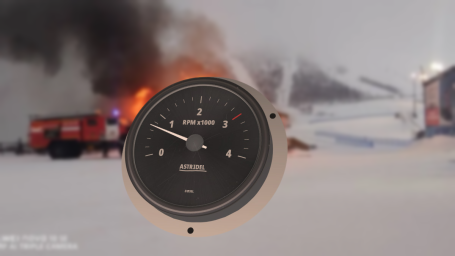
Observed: 700 rpm
